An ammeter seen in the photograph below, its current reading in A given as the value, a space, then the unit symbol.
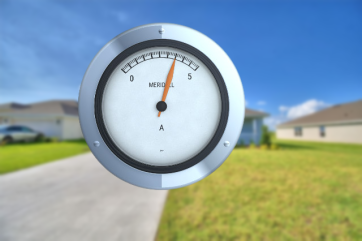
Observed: 3.5 A
